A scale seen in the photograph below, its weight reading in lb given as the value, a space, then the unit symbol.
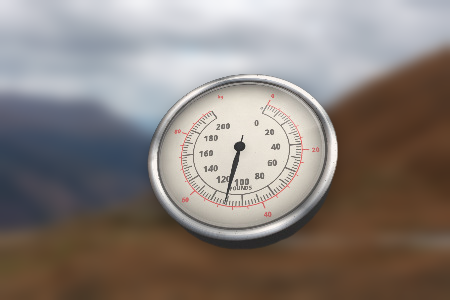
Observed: 110 lb
